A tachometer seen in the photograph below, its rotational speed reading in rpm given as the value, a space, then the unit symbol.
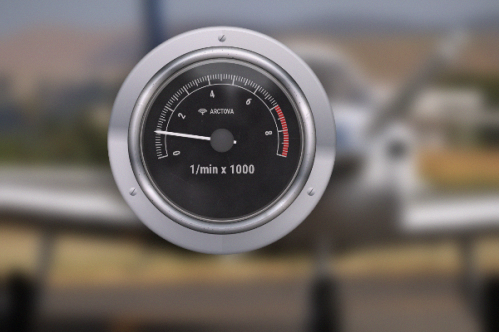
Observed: 1000 rpm
